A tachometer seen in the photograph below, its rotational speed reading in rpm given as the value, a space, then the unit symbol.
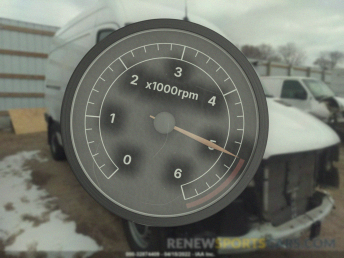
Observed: 5000 rpm
